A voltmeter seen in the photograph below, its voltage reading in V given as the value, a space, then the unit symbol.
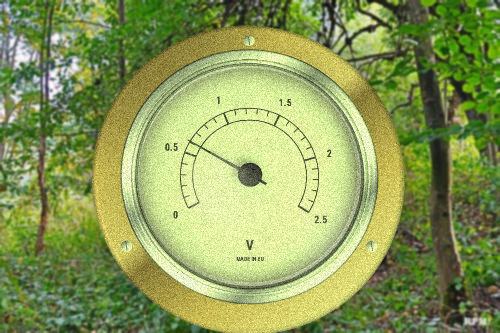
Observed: 0.6 V
